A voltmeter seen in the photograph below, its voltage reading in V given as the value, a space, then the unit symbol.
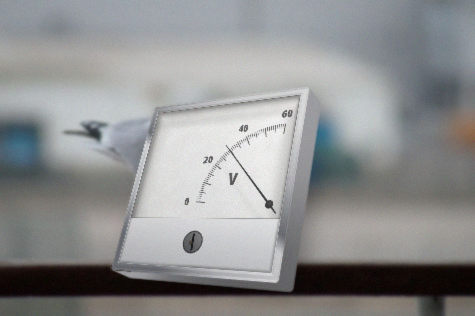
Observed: 30 V
